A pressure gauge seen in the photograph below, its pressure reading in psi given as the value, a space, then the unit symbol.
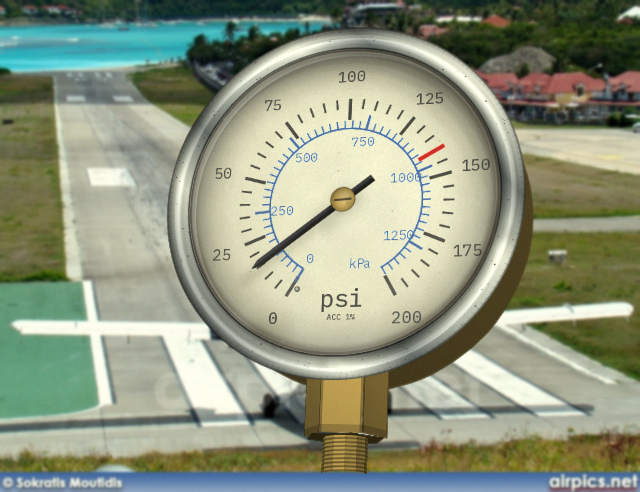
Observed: 15 psi
